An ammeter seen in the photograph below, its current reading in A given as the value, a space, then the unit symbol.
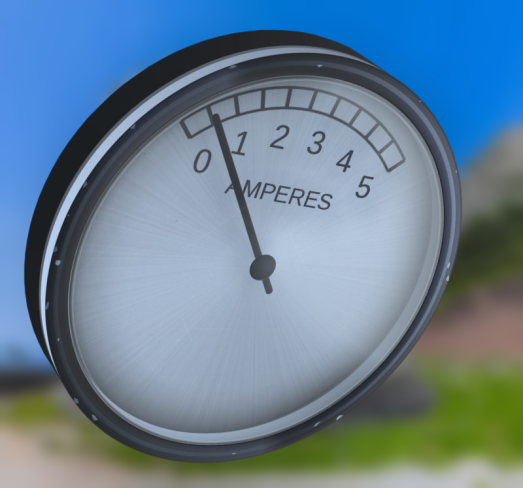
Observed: 0.5 A
